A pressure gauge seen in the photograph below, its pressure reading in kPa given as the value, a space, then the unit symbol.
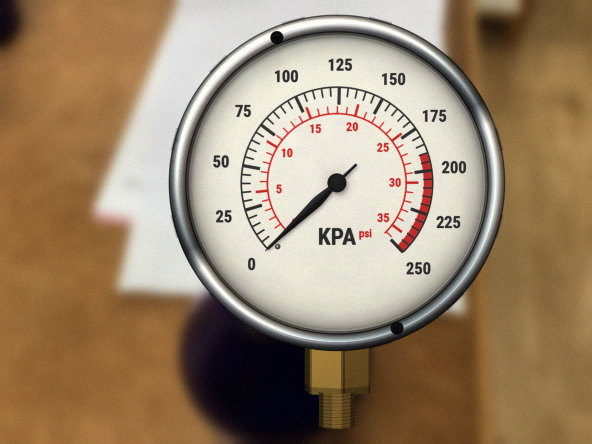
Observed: 0 kPa
